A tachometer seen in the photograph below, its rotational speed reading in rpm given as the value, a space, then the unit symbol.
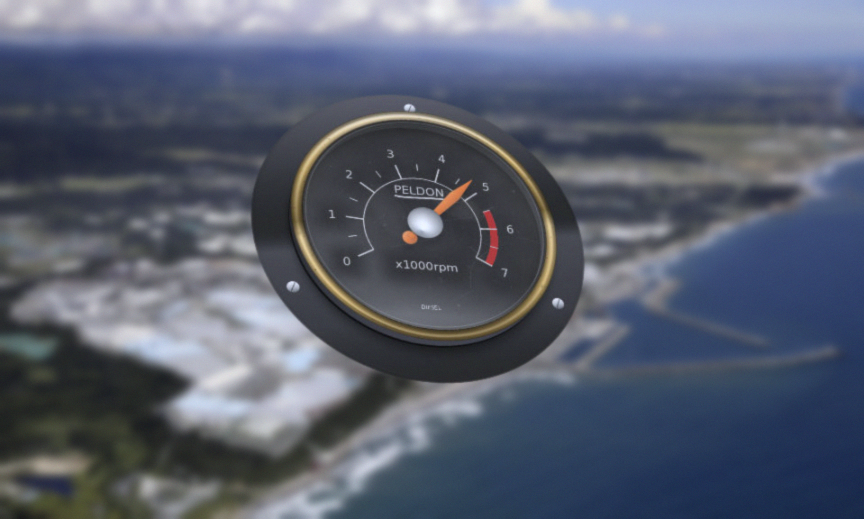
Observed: 4750 rpm
